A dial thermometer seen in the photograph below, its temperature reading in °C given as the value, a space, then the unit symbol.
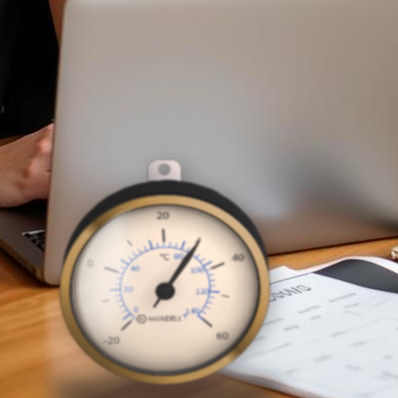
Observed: 30 °C
